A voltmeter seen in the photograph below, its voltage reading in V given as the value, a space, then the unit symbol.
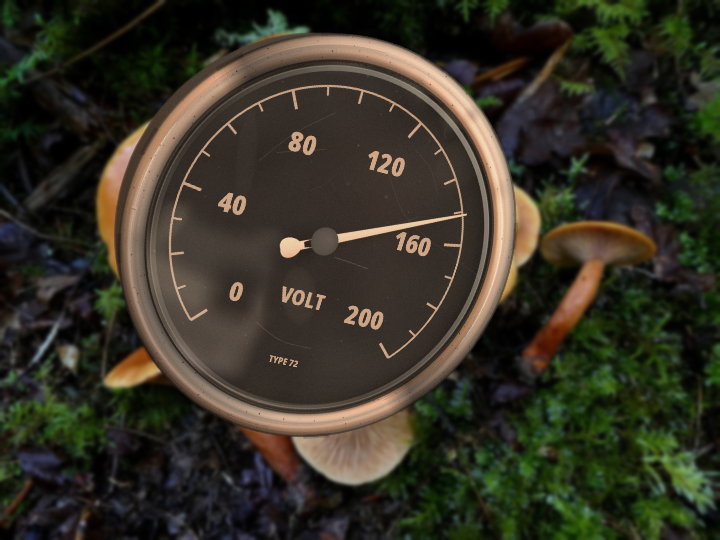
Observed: 150 V
